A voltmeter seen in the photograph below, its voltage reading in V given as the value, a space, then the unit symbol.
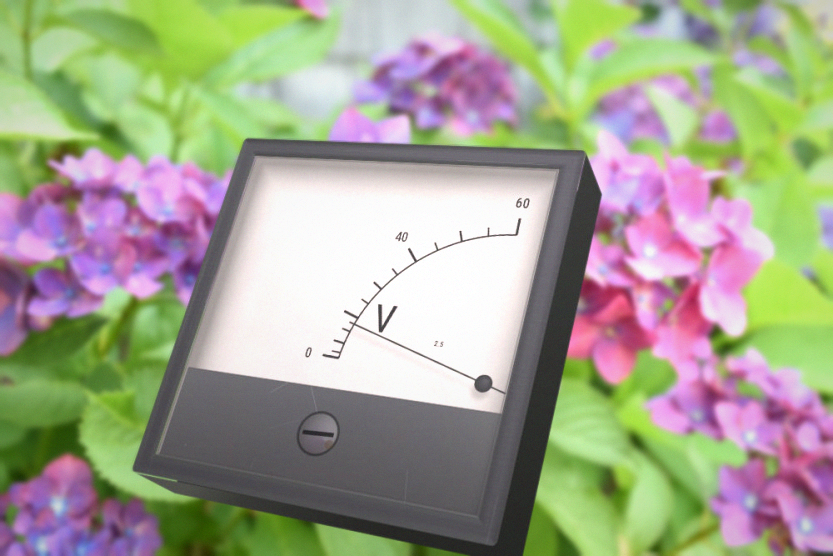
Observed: 17.5 V
